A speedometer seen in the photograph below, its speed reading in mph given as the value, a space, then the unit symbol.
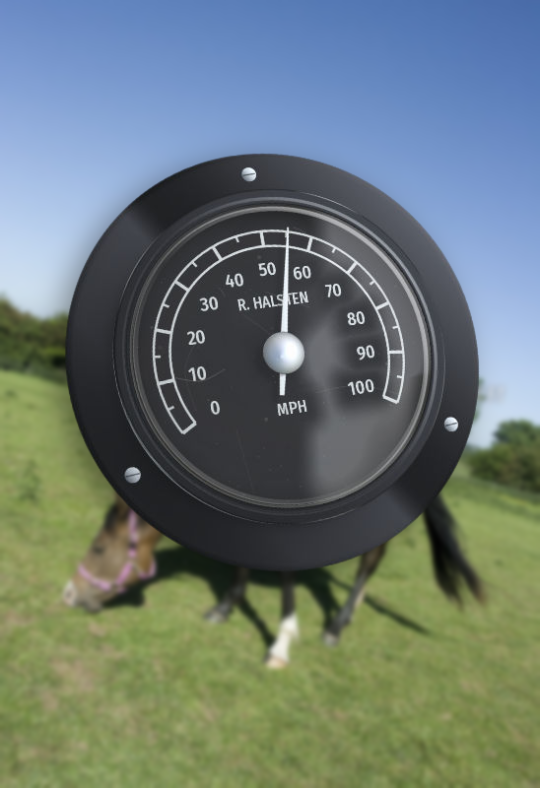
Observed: 55 mph
